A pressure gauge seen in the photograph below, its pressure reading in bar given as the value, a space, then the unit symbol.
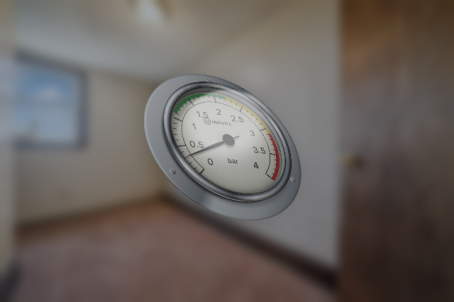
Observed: 0.3 bar
